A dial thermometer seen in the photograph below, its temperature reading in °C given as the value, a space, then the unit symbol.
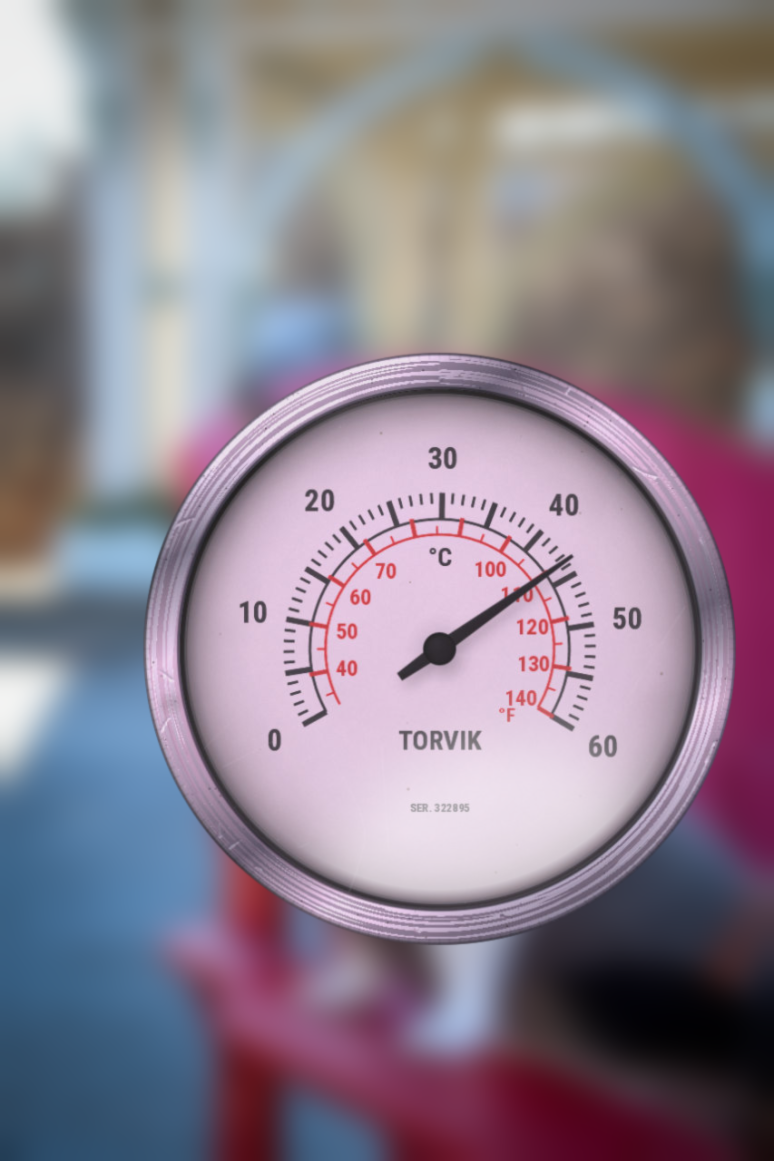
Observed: 43.5 °C
